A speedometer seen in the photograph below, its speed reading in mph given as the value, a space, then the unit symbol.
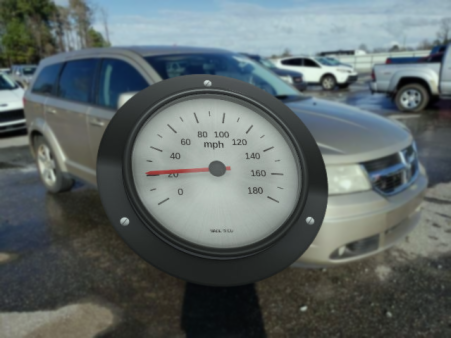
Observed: 20 mph
